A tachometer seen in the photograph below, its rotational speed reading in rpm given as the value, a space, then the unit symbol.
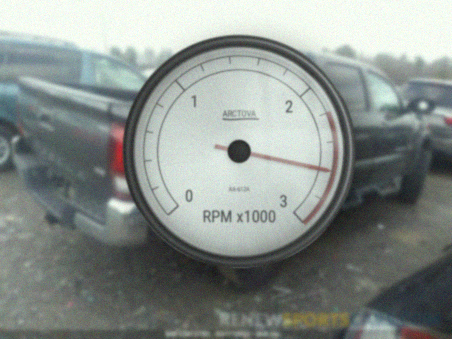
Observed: 2600 rpm
